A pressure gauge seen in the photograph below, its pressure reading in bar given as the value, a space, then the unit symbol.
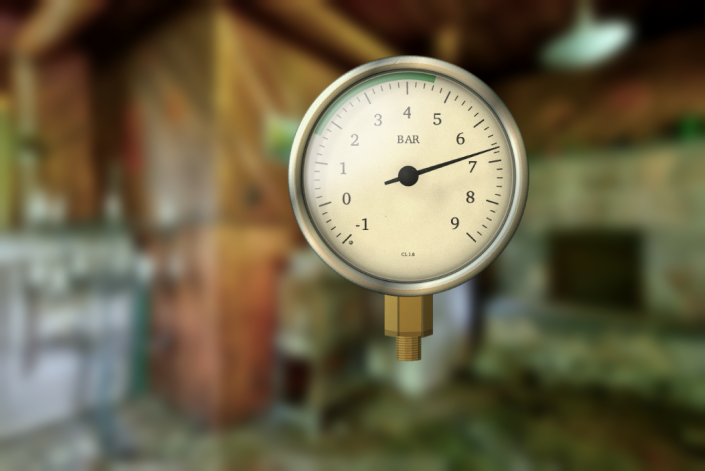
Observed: 6.7 bar
